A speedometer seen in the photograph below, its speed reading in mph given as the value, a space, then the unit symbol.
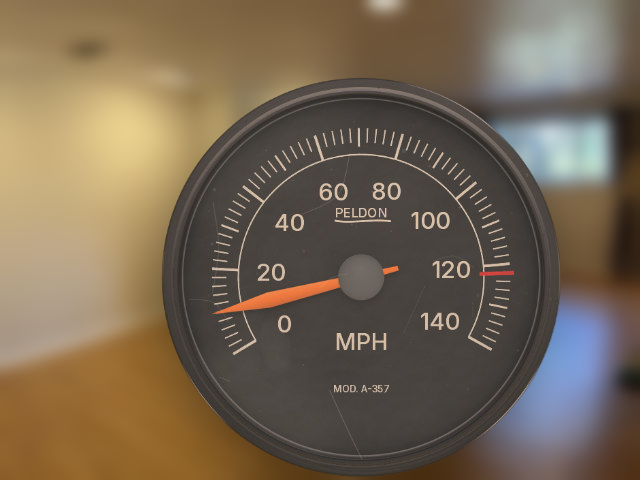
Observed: 10 mph
